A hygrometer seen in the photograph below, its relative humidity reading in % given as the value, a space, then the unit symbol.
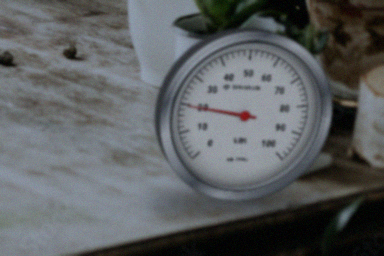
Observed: 20 %
